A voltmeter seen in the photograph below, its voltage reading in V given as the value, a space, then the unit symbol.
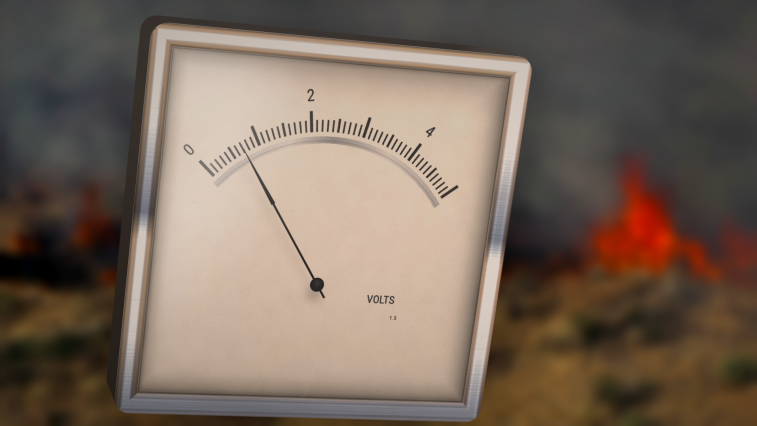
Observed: 0.7 V
